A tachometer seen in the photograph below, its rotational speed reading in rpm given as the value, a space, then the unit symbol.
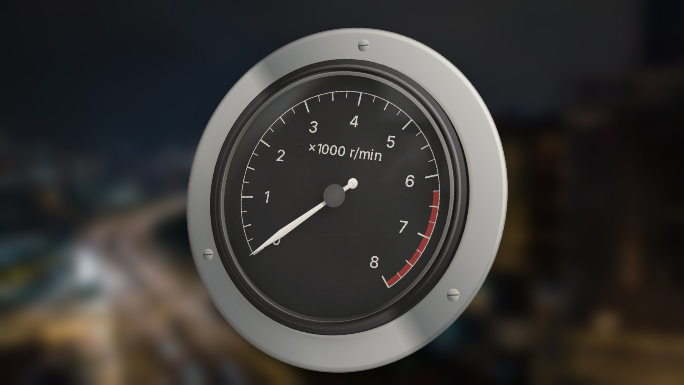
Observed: 0 rpm
